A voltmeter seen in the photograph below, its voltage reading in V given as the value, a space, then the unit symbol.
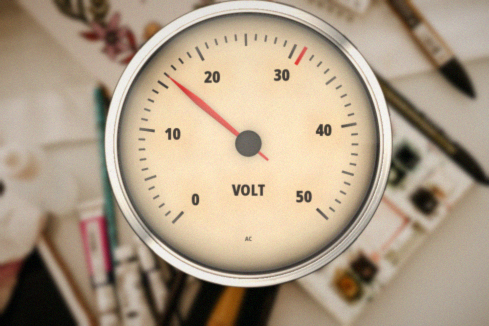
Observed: 16 V
